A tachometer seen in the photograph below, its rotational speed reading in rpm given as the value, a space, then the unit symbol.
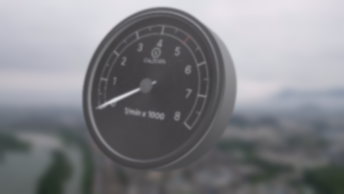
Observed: 0 rpm
